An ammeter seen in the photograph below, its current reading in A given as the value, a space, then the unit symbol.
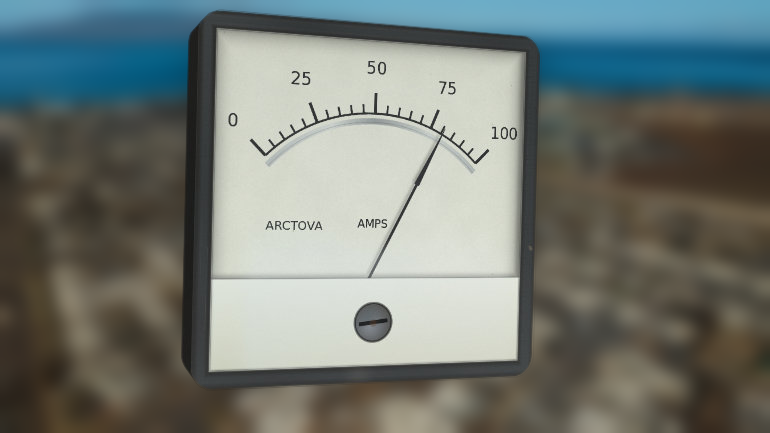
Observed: 80 A
